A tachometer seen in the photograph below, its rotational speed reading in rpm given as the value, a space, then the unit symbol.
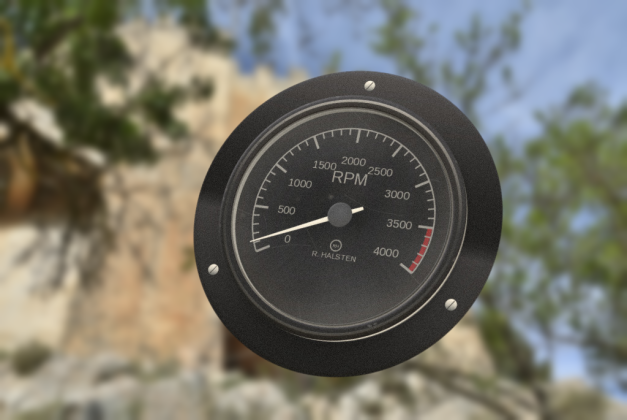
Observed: 100 rpm
